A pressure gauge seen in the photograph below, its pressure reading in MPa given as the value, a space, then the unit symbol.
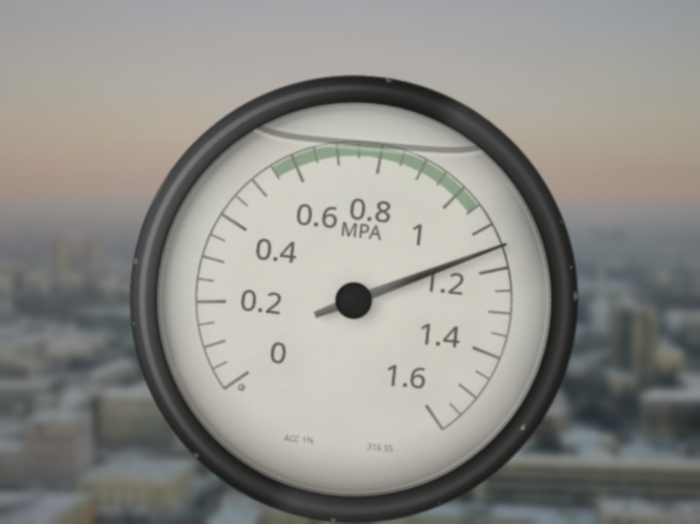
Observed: 1.15 MPa
